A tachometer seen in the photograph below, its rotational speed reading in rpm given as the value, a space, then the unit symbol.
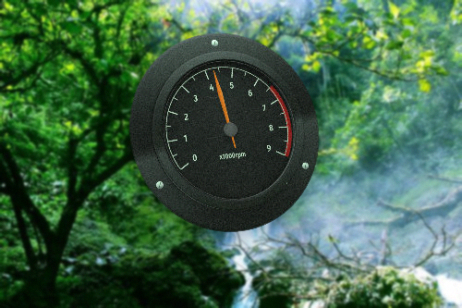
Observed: 4250 rpm
